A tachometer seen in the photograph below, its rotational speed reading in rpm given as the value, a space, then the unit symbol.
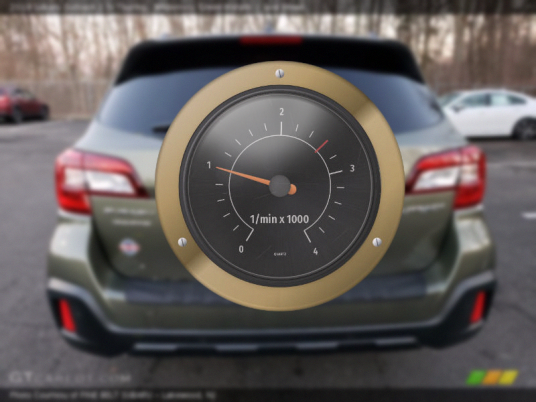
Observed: 1000 rpm
